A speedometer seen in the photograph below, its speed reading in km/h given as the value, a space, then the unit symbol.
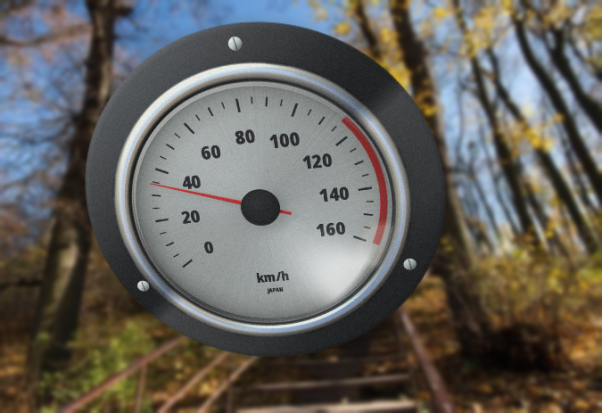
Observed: 35 km/h
